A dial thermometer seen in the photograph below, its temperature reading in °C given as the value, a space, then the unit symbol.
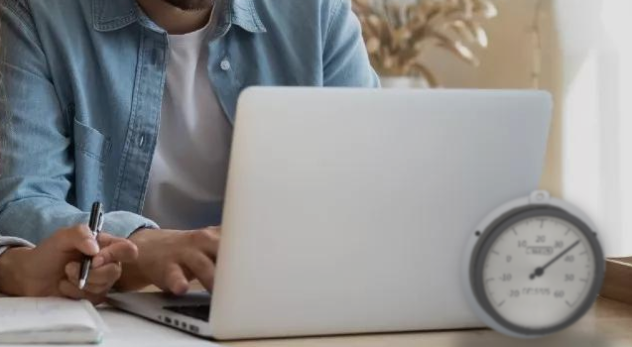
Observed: 35 °C
